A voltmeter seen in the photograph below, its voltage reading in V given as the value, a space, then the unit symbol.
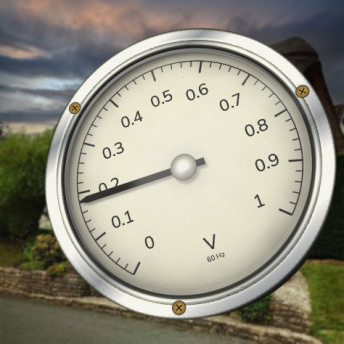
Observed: 0.18 V
